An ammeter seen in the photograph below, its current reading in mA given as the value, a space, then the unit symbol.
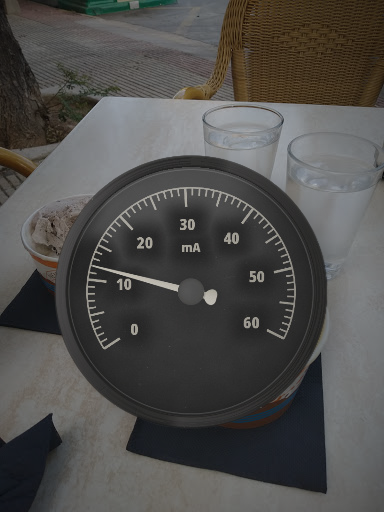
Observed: 12 mA
